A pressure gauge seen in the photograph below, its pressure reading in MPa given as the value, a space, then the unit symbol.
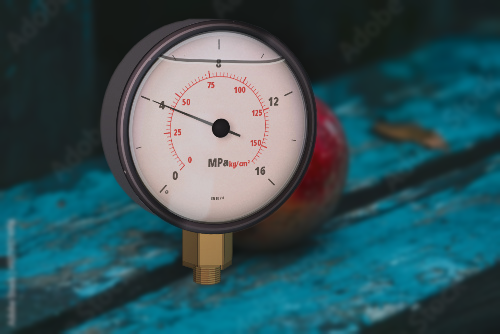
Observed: 4 MPa
